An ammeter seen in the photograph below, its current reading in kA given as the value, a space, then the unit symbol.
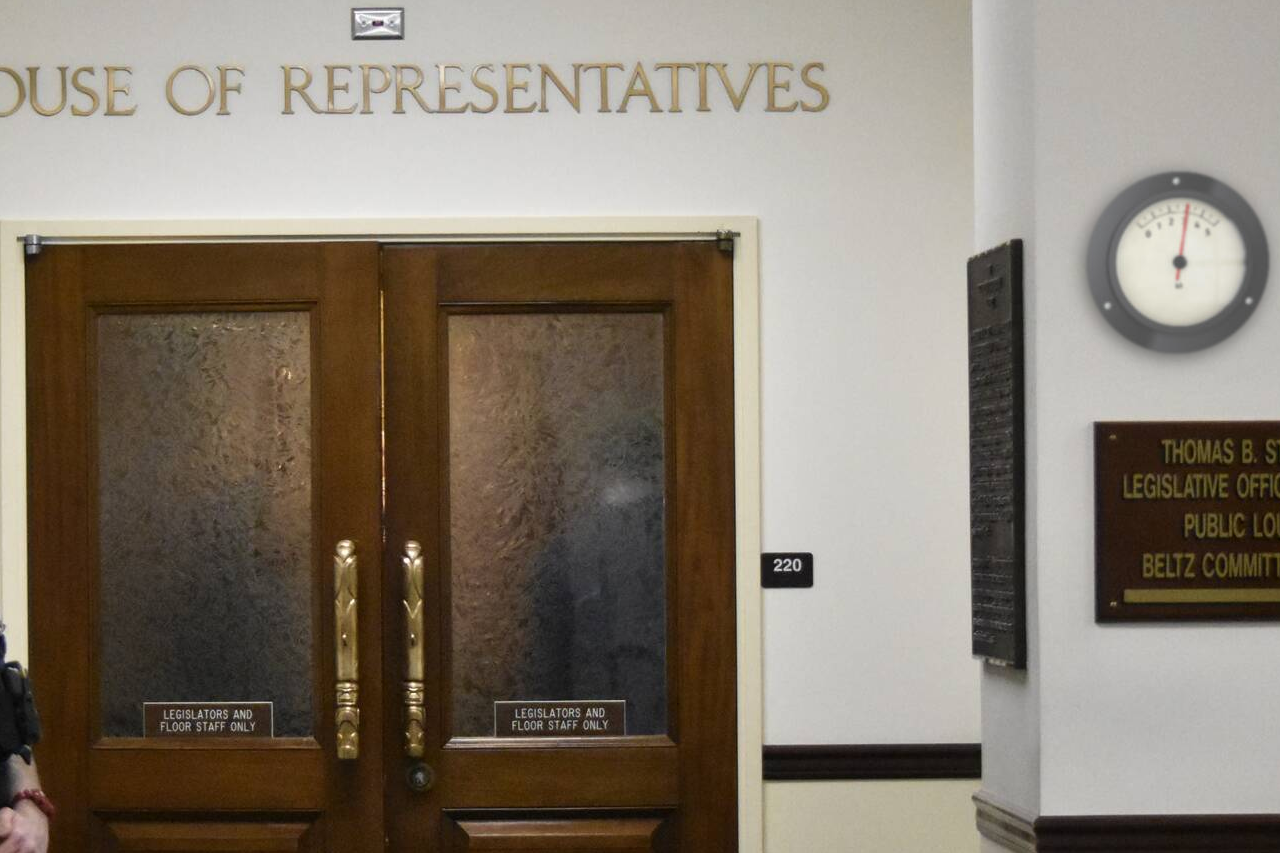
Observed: 3 kA
